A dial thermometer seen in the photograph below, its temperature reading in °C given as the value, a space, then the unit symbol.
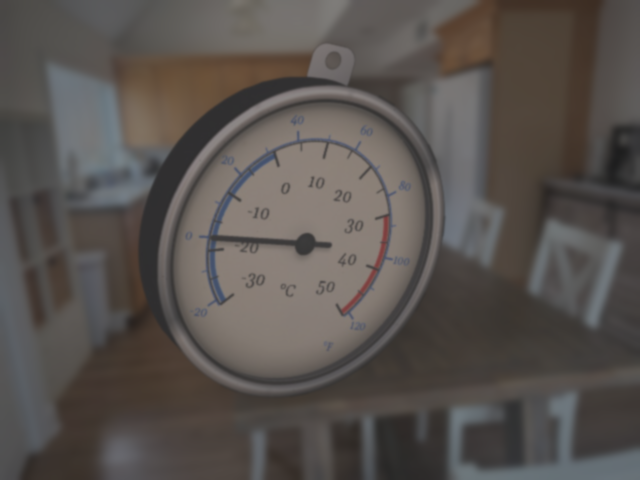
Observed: -17.5 °C
